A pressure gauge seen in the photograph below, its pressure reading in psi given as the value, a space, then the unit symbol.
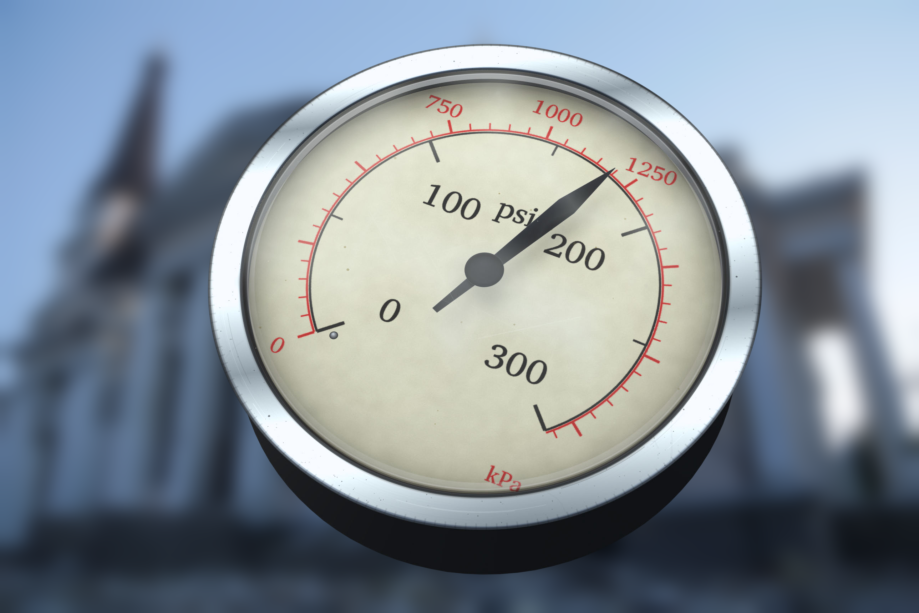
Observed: 175 psi
